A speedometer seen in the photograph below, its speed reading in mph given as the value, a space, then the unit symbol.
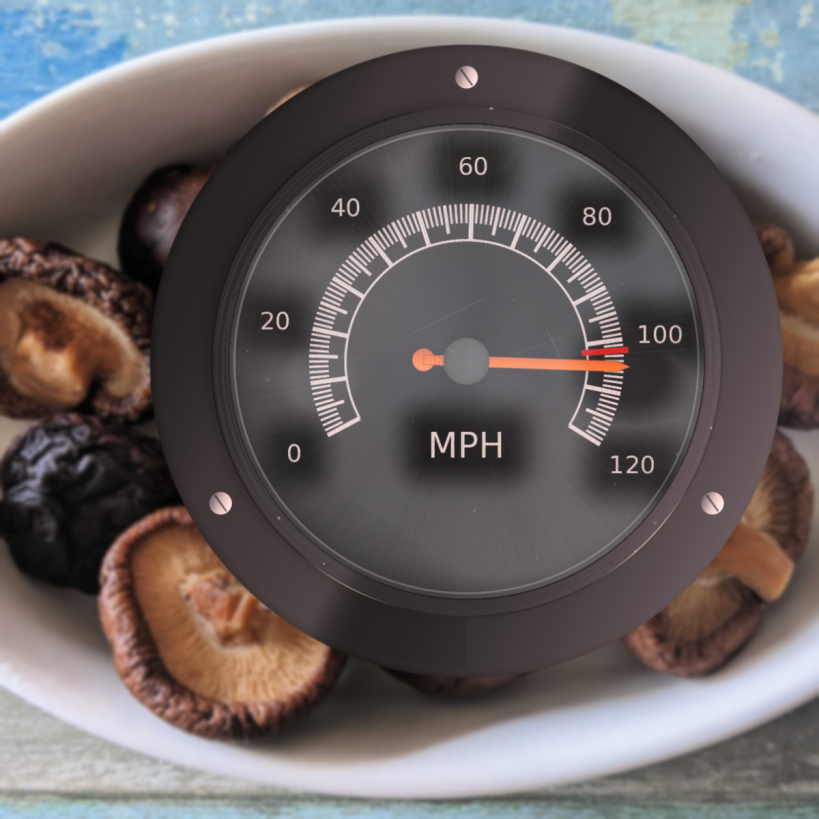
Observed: 105 mph
